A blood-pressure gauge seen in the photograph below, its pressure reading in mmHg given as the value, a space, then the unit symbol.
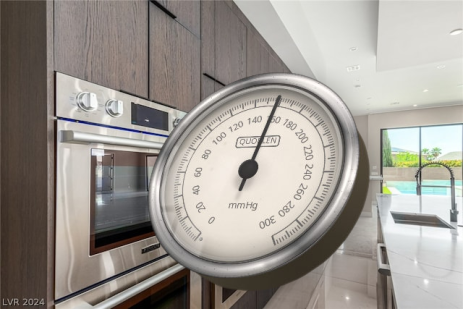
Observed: 160 mmHg
